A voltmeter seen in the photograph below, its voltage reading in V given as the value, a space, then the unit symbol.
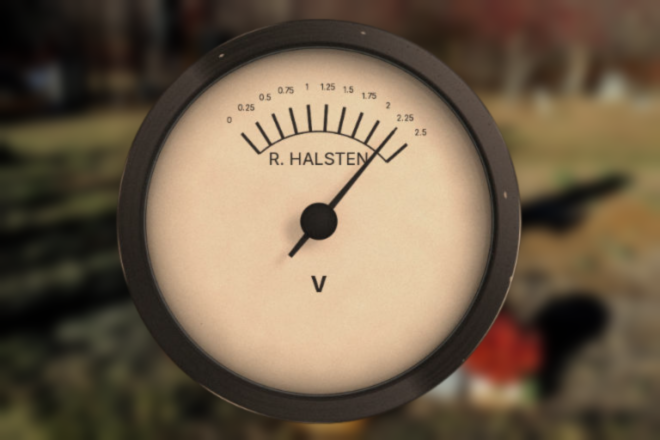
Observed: 2.25 V
